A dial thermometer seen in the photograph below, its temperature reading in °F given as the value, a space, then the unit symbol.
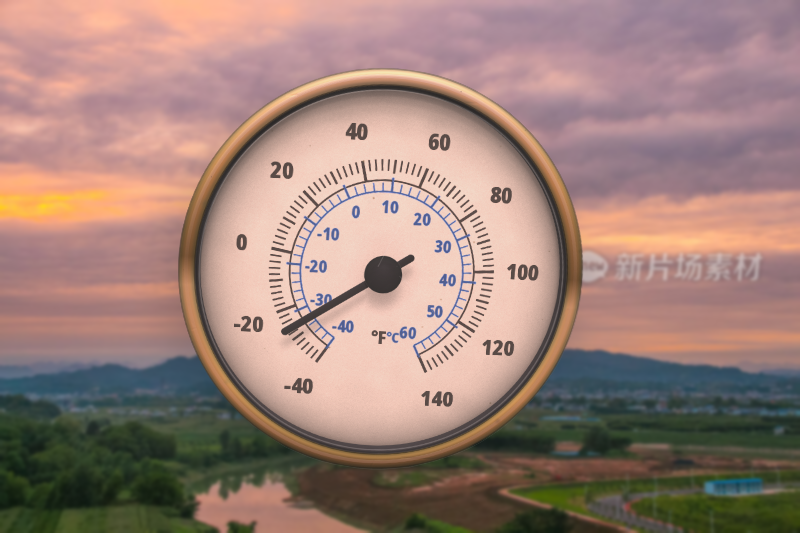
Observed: -26 °F
